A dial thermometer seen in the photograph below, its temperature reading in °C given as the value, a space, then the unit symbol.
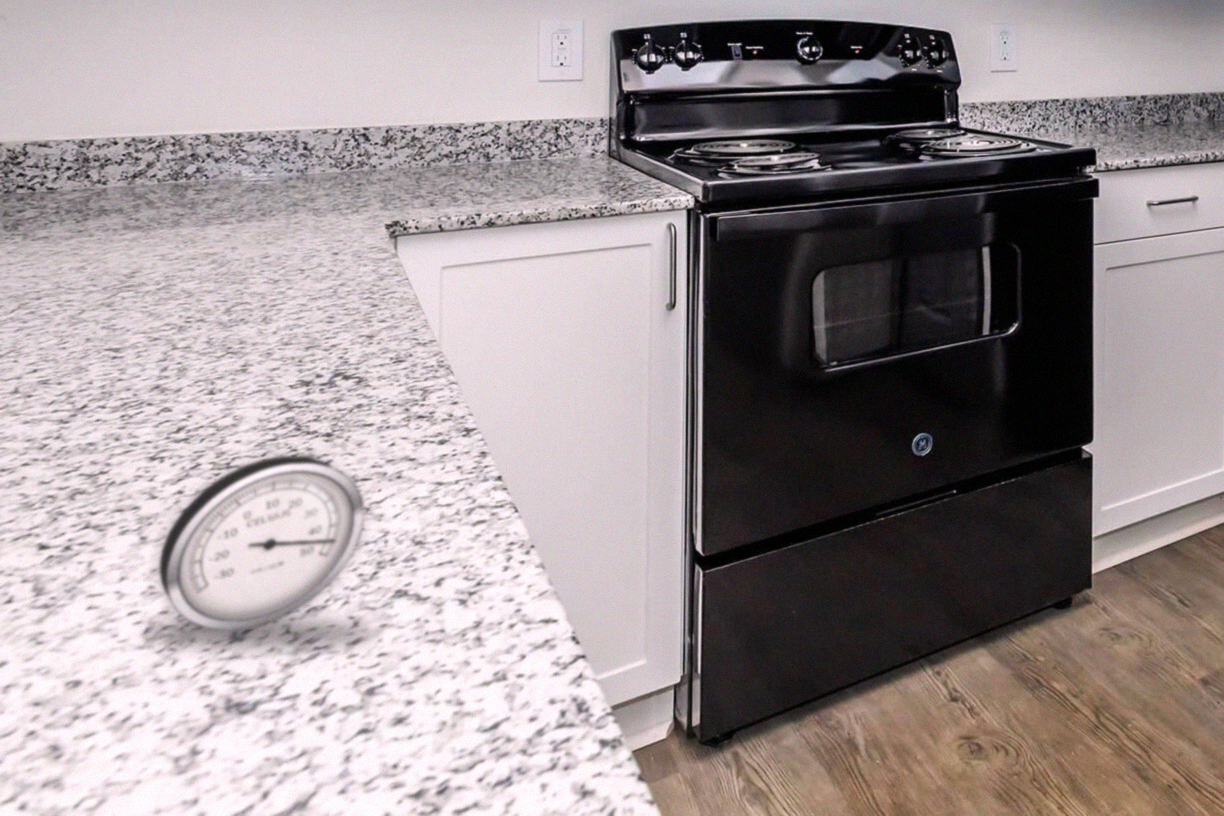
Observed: 45 °C
